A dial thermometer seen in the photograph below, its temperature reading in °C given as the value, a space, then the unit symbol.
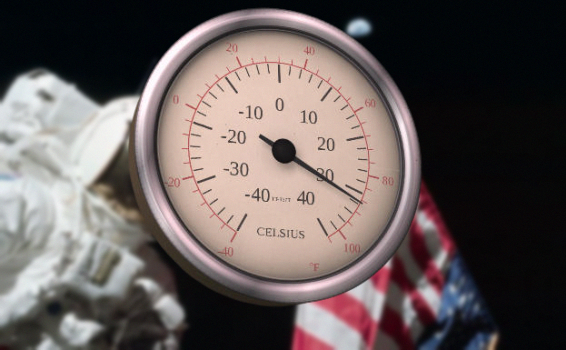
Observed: 32 °C
